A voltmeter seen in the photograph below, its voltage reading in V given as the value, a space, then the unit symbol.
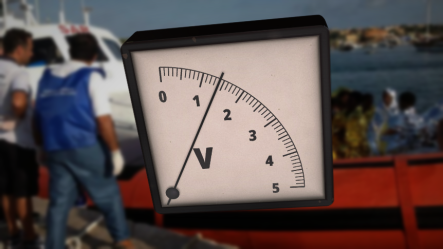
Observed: 1.4 V
